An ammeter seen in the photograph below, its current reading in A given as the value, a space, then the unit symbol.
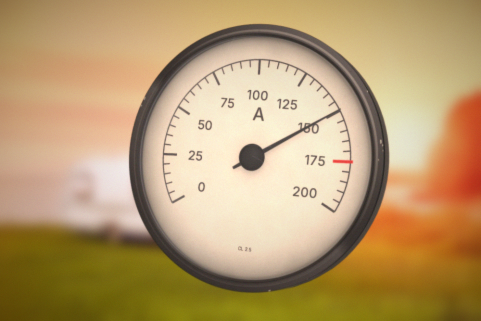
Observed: 150 A
